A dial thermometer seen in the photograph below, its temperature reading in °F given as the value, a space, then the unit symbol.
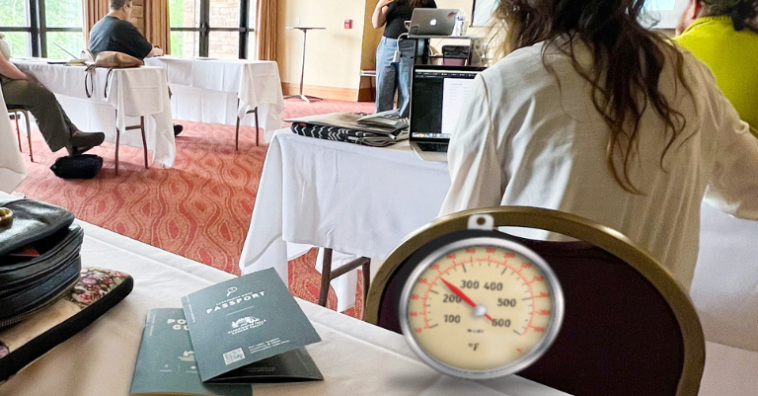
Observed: 240 °F
